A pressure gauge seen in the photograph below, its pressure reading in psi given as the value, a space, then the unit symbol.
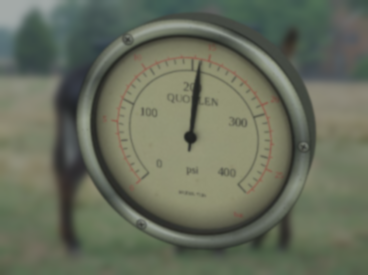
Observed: 210 psi
